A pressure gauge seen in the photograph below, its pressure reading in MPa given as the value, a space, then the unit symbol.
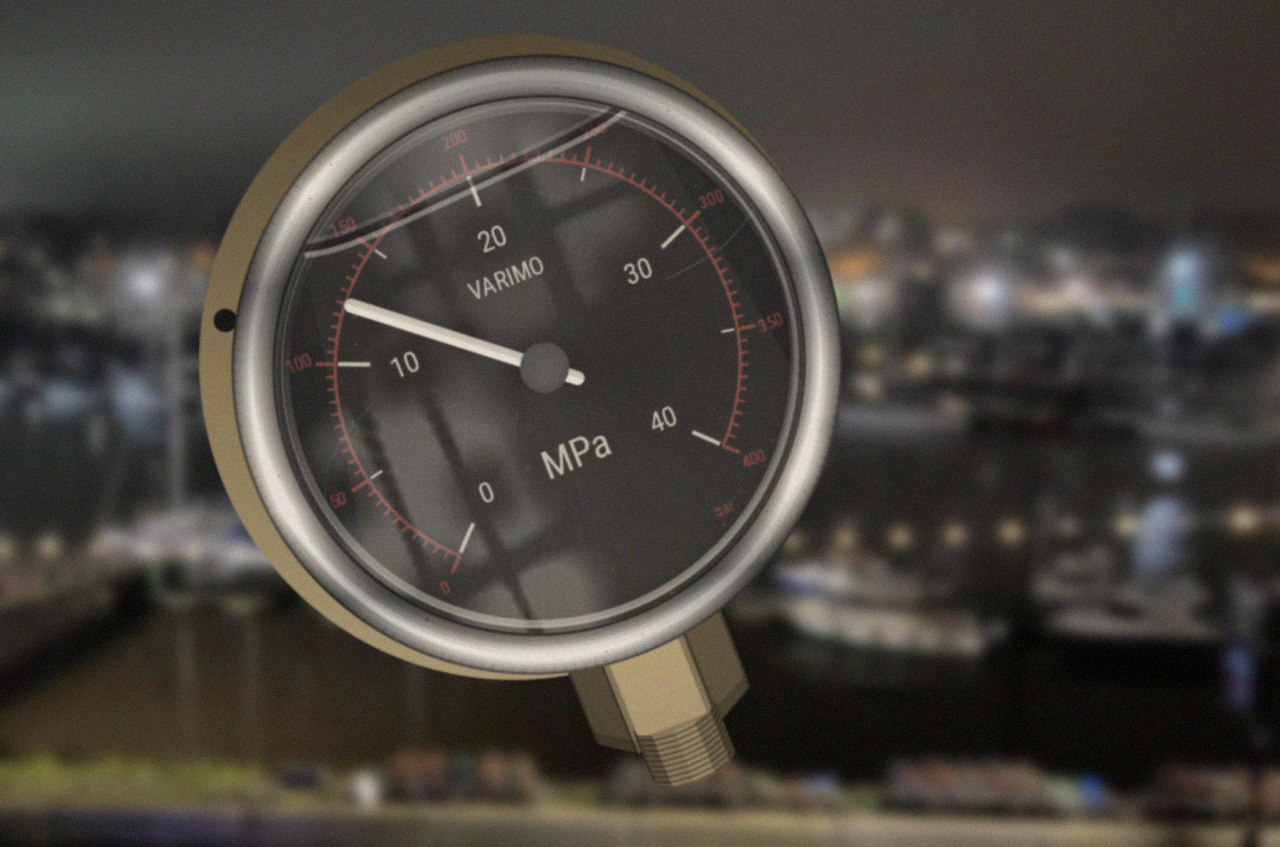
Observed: 12.5 MPa
